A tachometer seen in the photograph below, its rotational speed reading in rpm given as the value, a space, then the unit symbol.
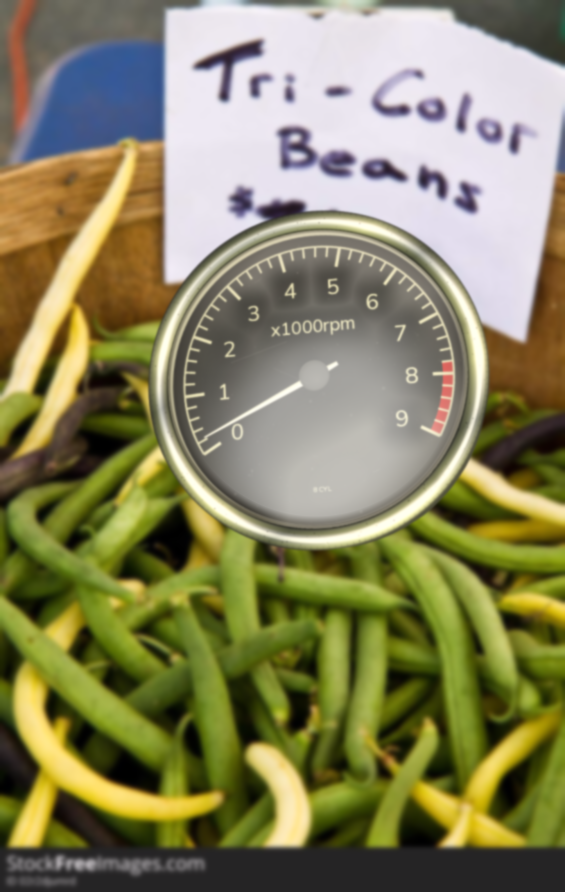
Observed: 200 rpm
